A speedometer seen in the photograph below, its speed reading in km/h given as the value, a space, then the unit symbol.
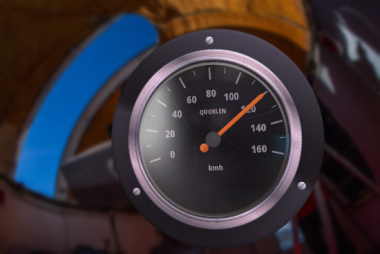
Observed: 120 km/h
